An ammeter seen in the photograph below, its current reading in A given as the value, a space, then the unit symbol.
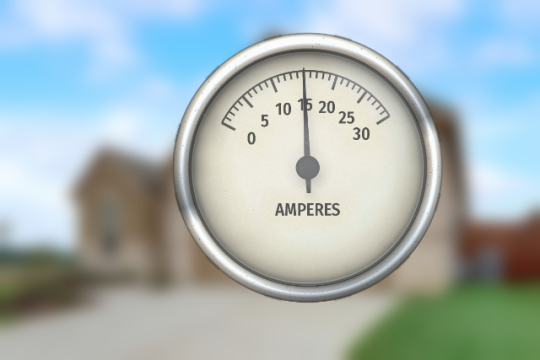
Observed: 15 A
